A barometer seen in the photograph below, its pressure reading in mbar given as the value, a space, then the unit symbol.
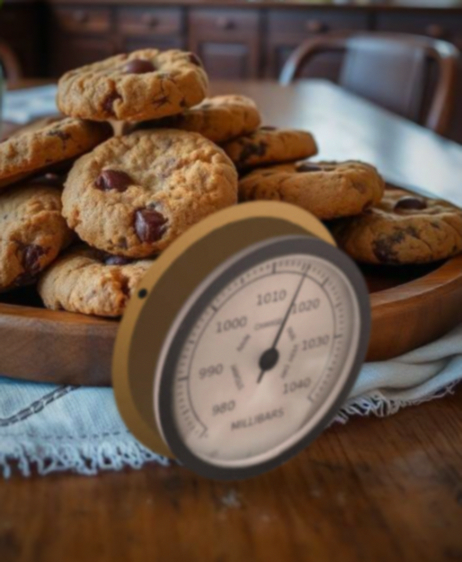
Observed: 1015 mbar
